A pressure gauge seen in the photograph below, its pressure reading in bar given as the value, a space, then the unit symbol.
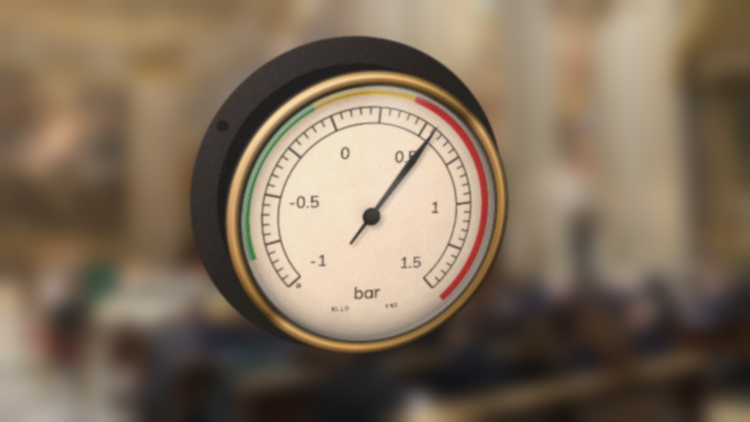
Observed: 0.55 bar
